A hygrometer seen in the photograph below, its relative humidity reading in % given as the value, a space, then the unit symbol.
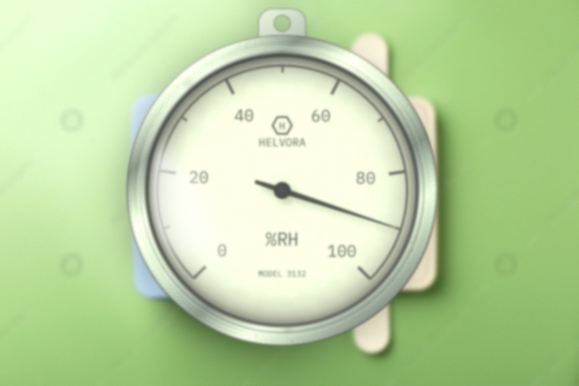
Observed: 90 %
